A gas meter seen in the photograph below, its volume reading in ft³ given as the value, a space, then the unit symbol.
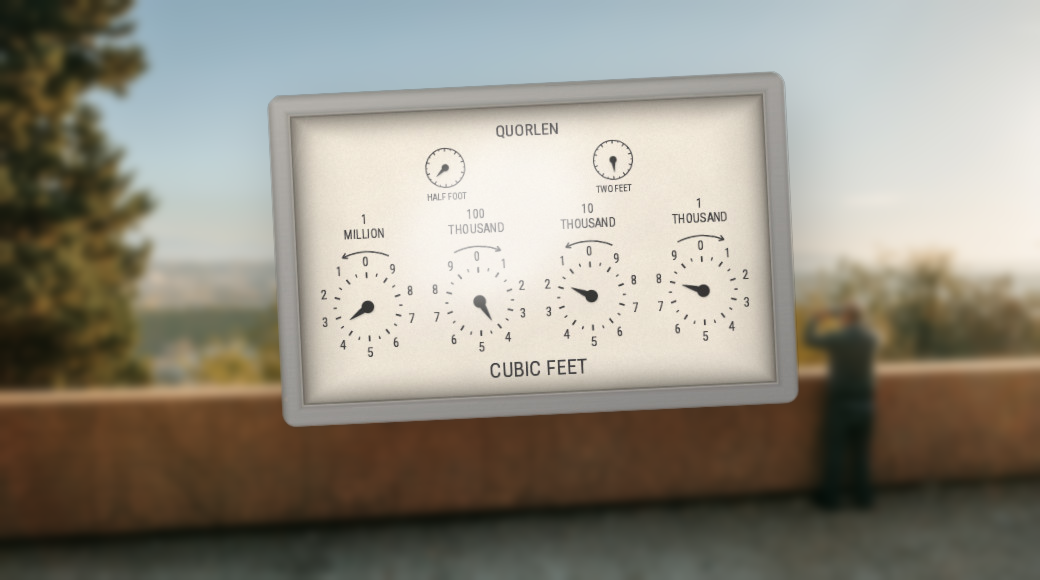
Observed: 341800 ft³
